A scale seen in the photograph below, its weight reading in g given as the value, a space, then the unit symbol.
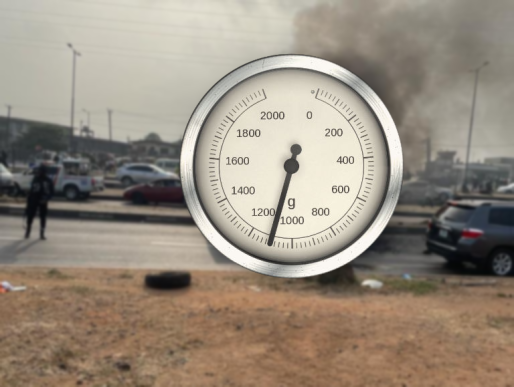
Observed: 1100 g
